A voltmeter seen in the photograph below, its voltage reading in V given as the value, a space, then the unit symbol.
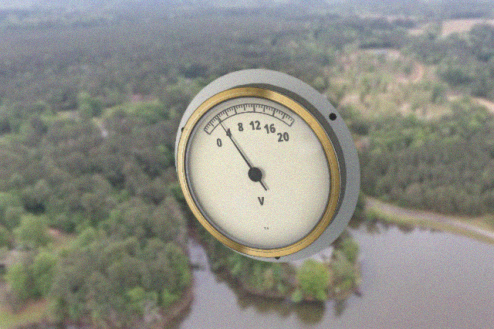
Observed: 4 V
